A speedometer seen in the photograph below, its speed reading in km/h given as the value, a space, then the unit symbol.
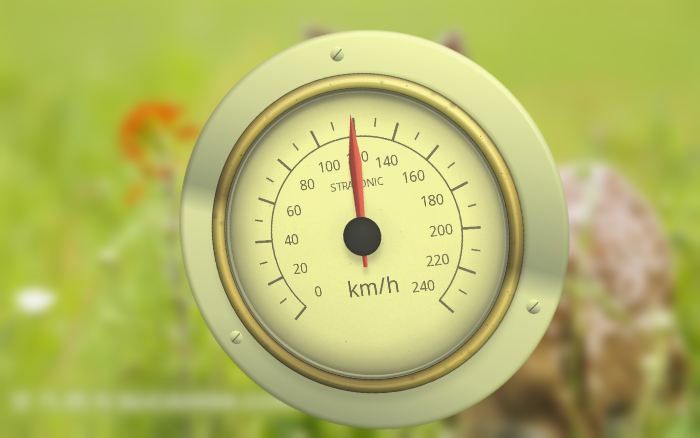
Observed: 120 km/h
